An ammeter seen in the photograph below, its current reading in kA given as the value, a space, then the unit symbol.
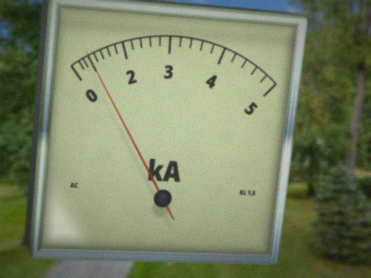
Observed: 1 kA
